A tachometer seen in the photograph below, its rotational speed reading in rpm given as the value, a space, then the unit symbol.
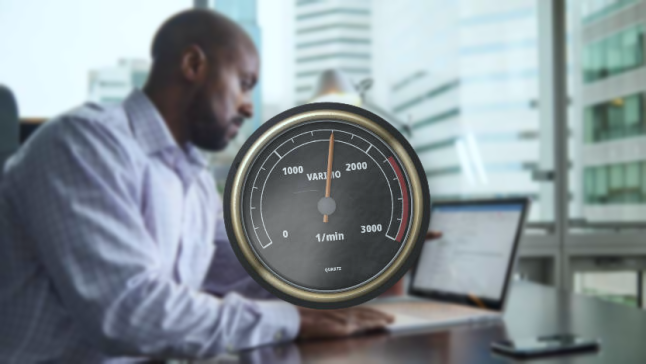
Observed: 1600 rpm
